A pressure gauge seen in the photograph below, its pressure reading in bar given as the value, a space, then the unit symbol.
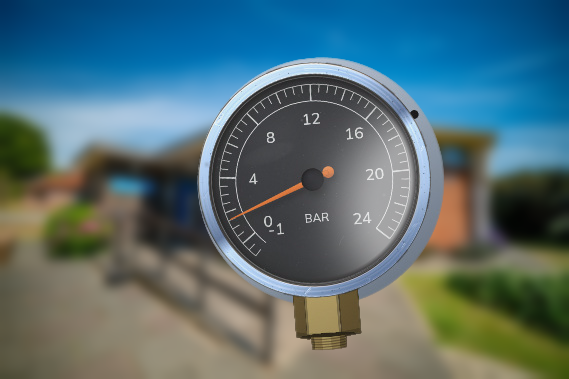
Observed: 1.5 bar
